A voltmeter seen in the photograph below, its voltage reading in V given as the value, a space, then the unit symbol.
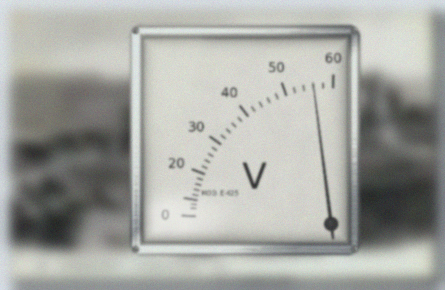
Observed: 56 V
